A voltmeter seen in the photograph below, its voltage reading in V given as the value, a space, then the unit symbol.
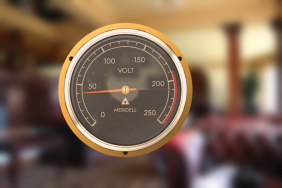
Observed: 40 V
